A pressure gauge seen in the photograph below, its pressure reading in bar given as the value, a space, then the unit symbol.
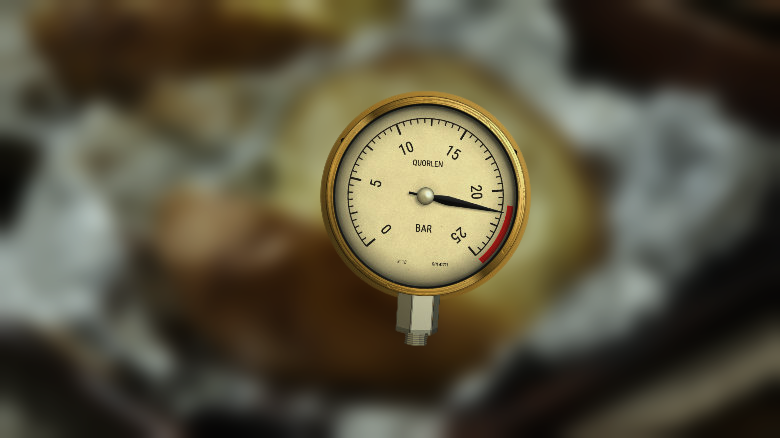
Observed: 21.5 bar
